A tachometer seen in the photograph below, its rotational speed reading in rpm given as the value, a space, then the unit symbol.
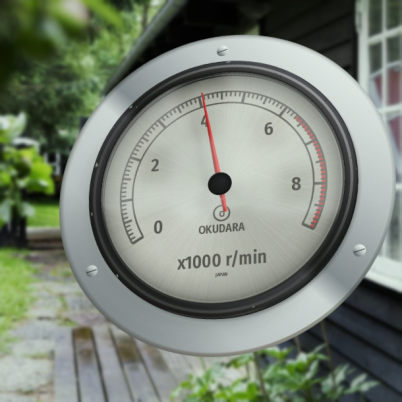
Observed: 4100 rpm
